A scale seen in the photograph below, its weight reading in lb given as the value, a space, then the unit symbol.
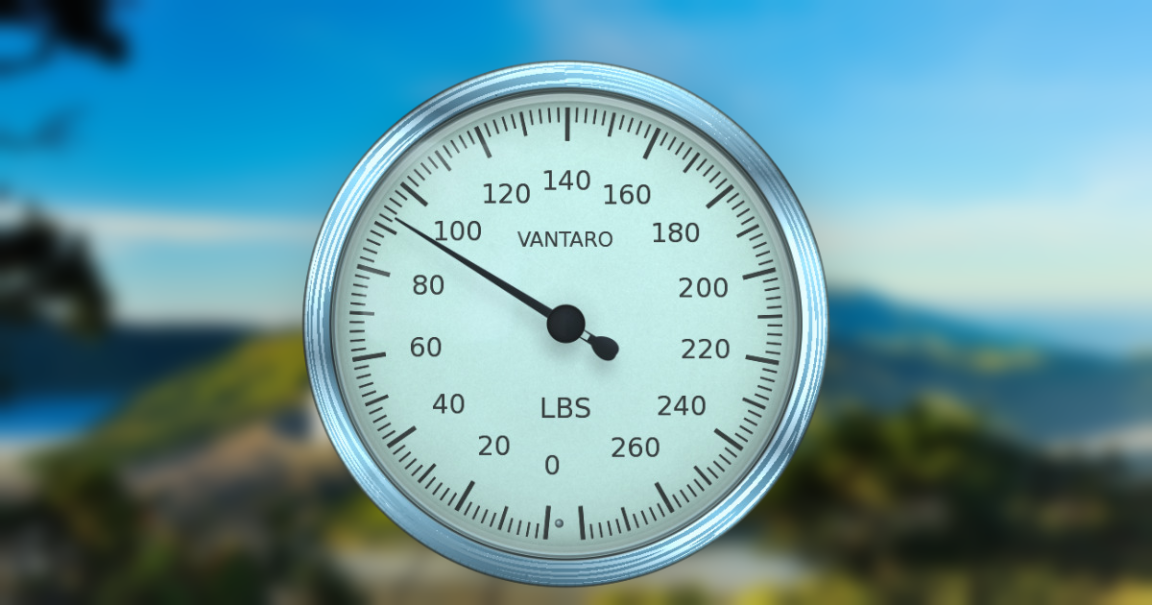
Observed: 93 lb
